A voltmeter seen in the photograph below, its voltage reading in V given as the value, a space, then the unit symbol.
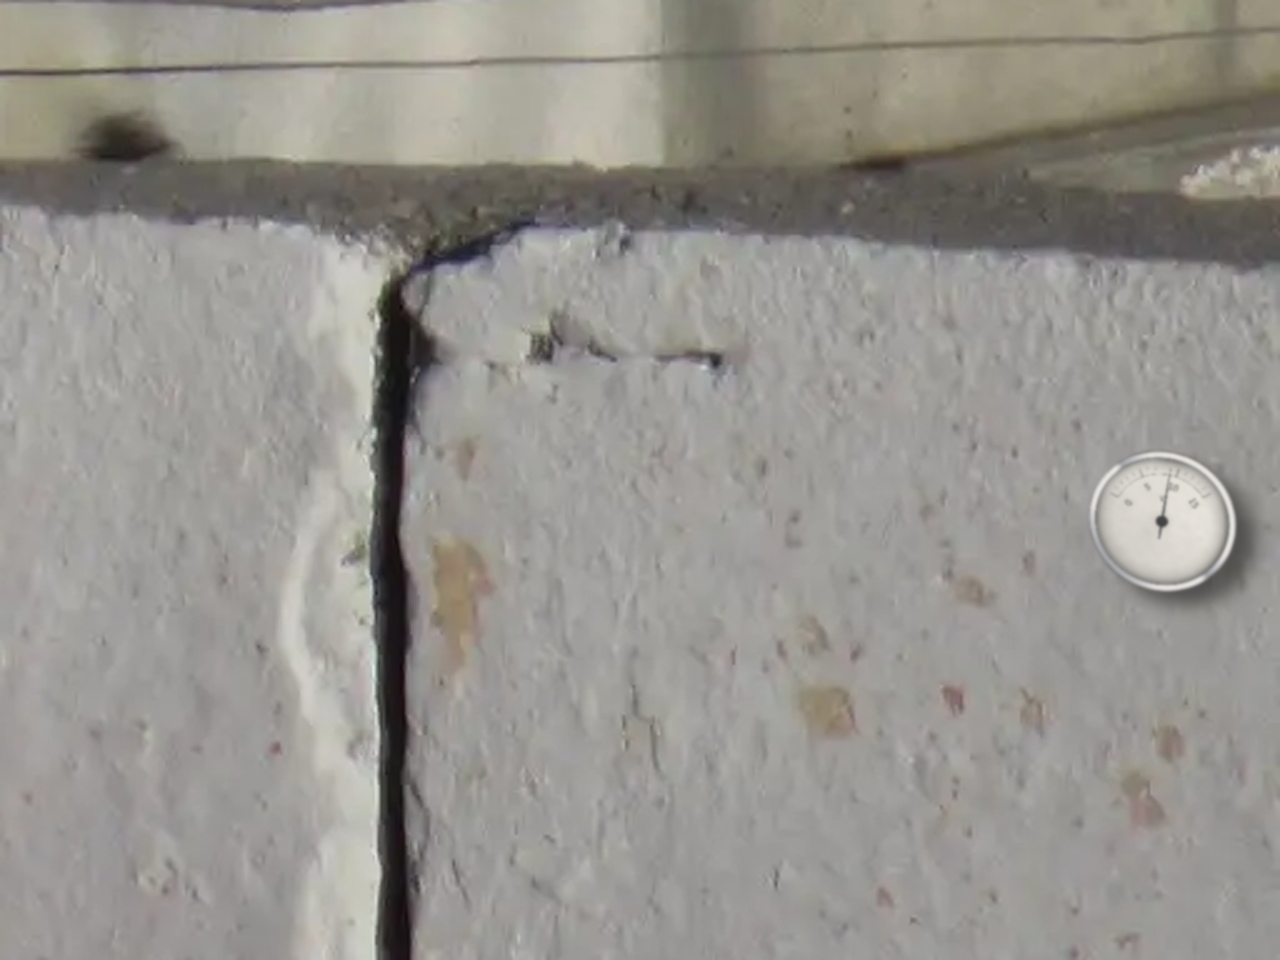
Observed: 9 V
